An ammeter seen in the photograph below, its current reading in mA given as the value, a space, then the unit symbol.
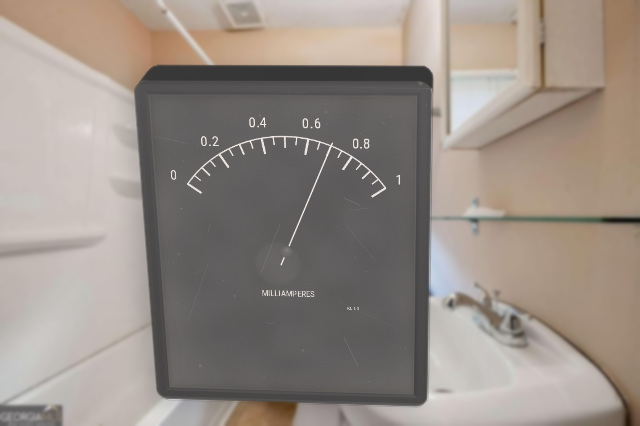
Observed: 0.7 mA
